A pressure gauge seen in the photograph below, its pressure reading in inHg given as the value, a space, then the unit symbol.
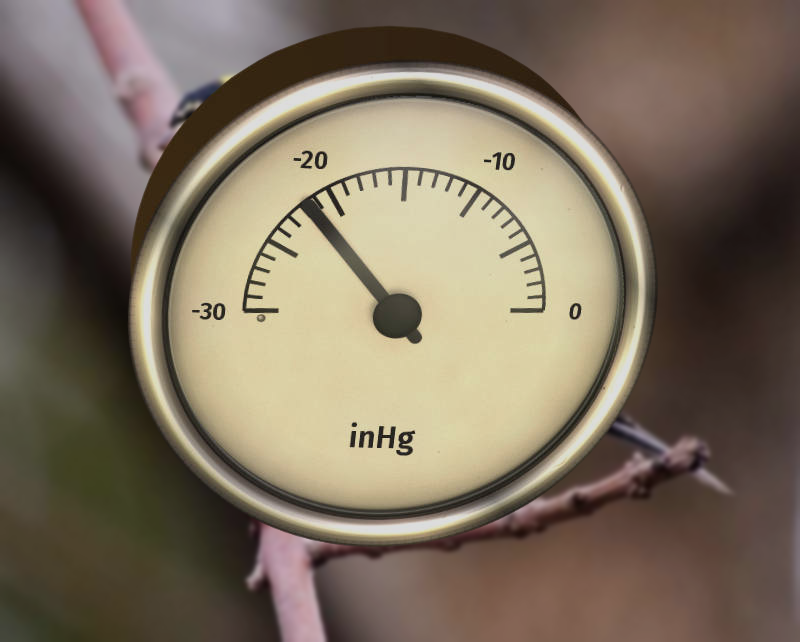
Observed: -21.5 inHg
